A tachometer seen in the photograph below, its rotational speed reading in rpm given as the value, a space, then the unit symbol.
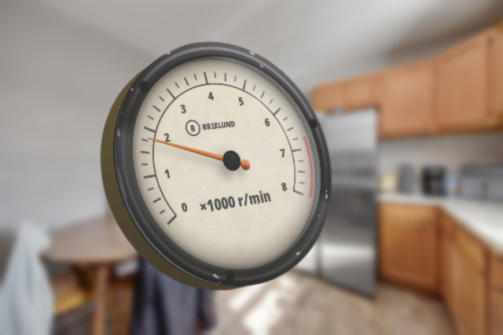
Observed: 1750 rpm
